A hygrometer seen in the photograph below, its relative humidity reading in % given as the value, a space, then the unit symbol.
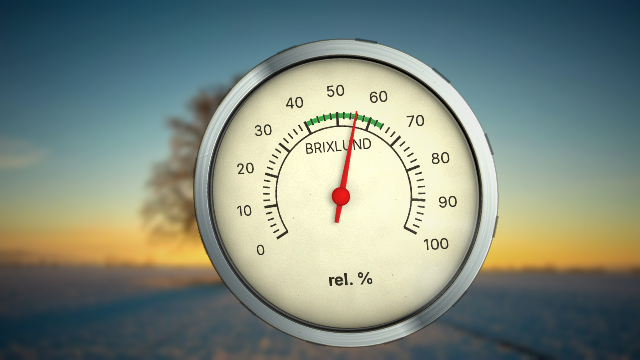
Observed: 56 %
